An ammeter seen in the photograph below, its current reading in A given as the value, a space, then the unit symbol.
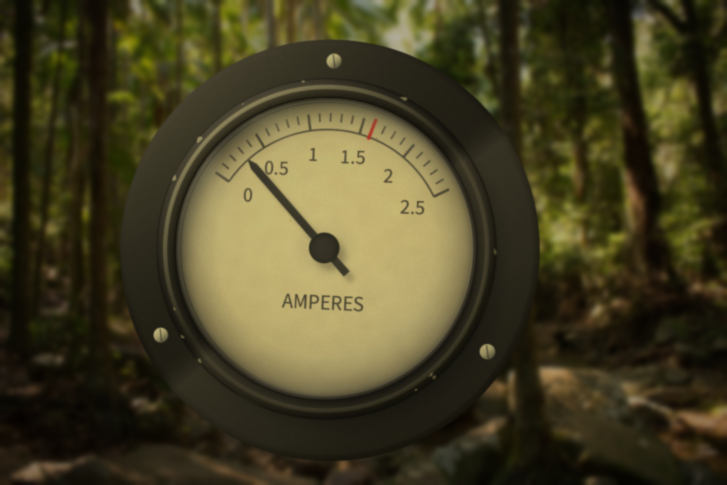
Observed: 0.3 A
